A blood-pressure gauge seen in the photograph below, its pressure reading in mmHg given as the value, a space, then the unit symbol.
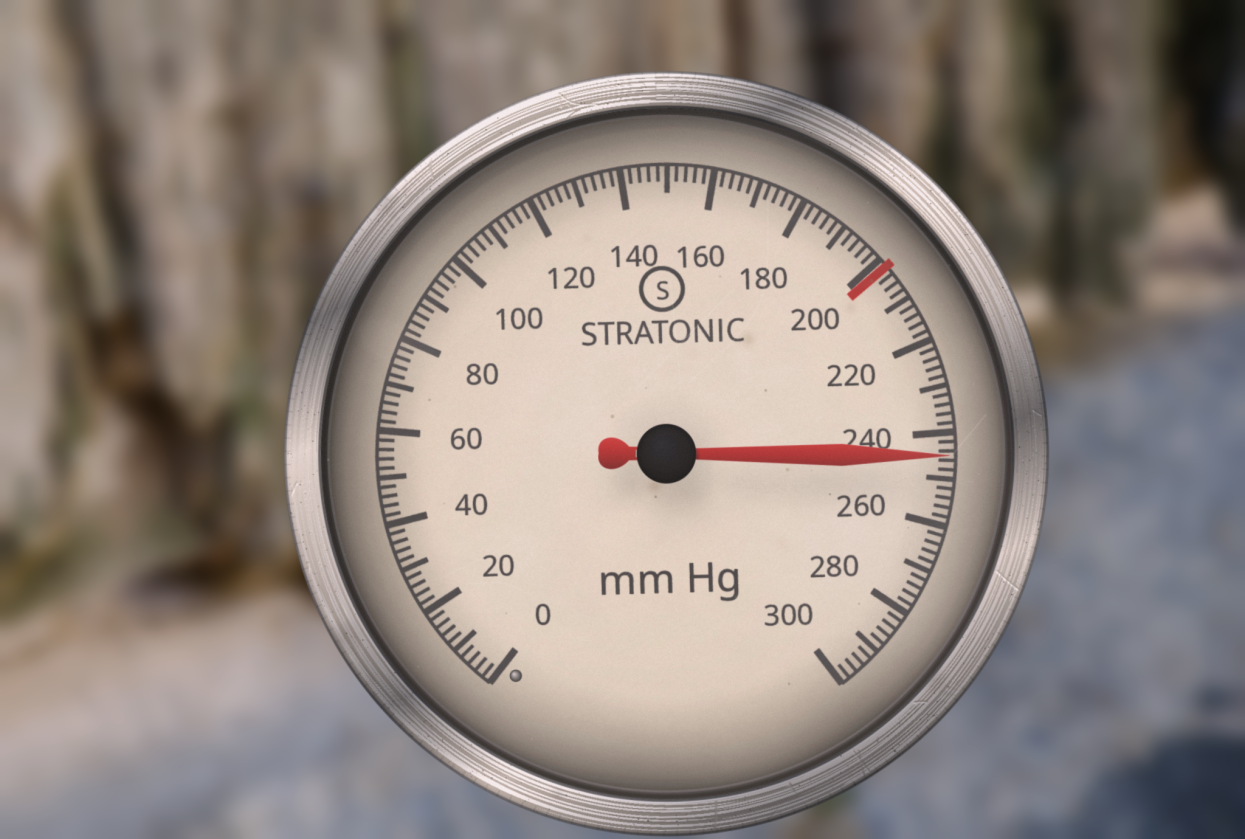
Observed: 245 mmHg
